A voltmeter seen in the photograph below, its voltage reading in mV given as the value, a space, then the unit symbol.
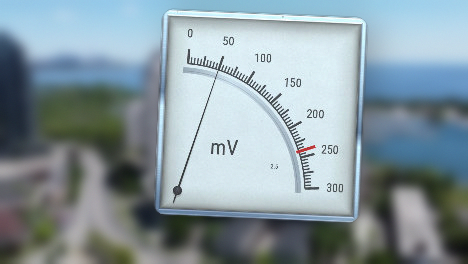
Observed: 50 mV
